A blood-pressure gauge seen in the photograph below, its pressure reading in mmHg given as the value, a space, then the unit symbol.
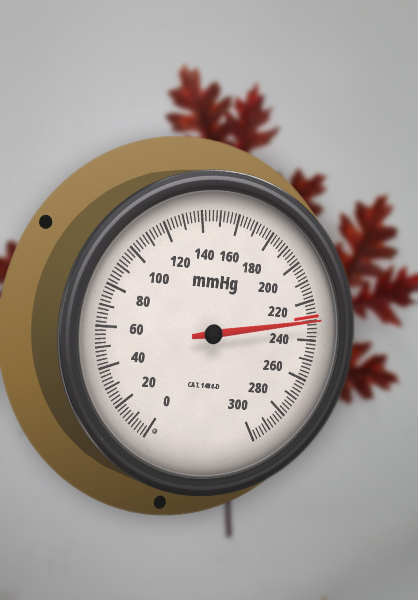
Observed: 230 mmHg
